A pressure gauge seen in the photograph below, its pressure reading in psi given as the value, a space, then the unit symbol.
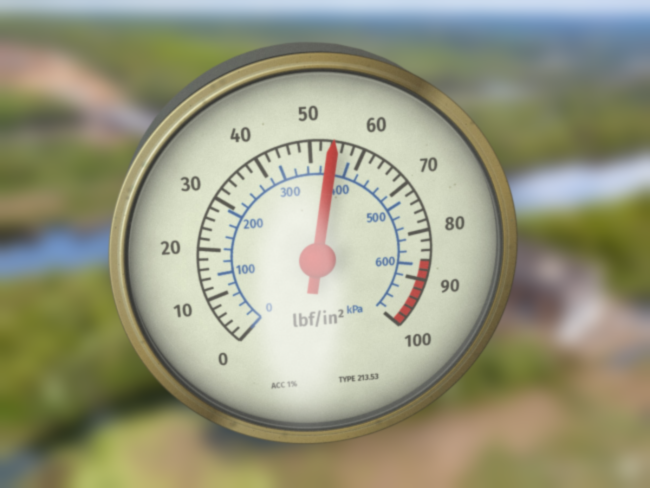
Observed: 54 psi
